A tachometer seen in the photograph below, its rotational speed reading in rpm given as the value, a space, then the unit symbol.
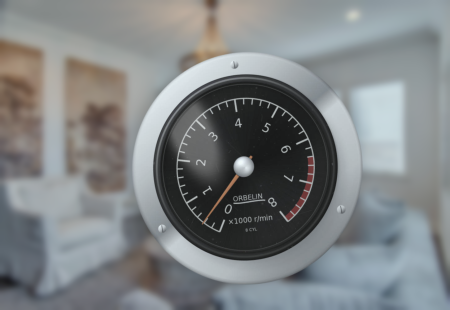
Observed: 400 rpm
